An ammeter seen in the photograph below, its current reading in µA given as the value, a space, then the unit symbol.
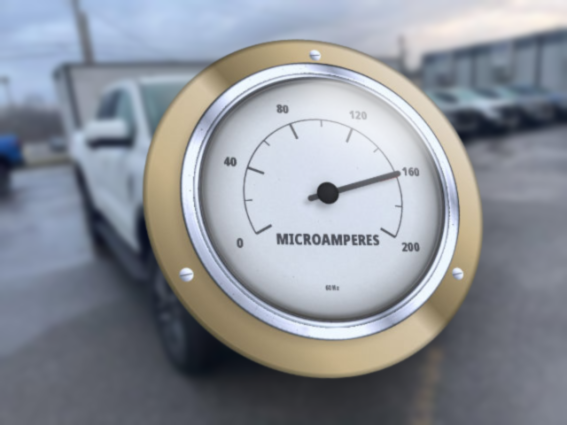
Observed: 160 µA
